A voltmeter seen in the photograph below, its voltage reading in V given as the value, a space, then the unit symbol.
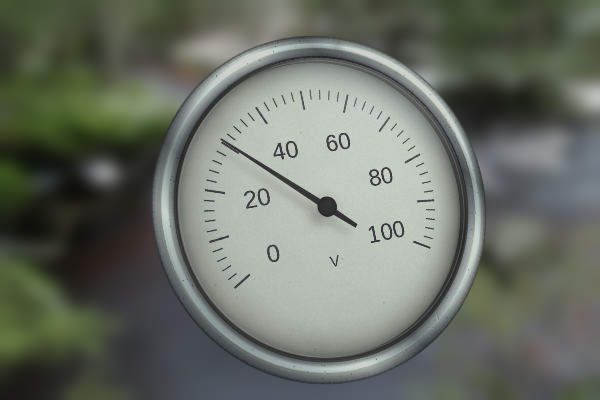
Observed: 30 V
